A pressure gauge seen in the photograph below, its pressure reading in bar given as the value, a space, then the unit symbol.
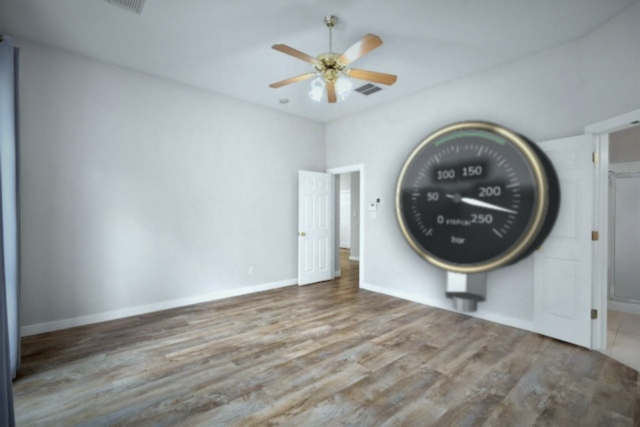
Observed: 225 bar
